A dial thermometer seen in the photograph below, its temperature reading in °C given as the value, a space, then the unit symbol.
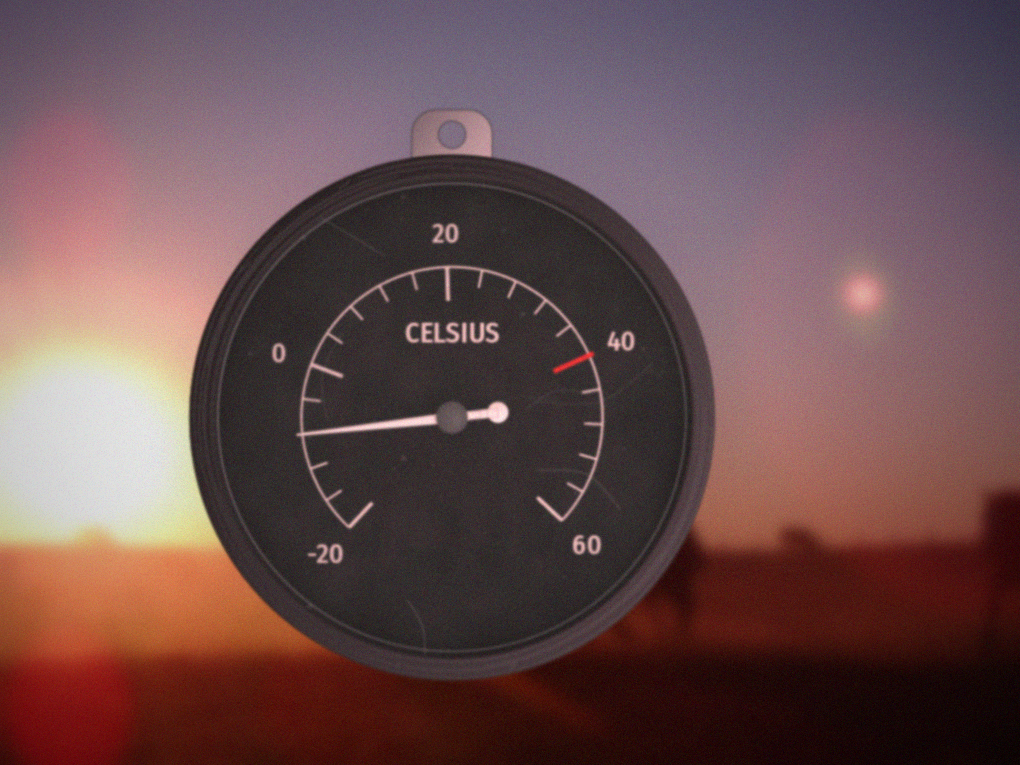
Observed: -8 °C
